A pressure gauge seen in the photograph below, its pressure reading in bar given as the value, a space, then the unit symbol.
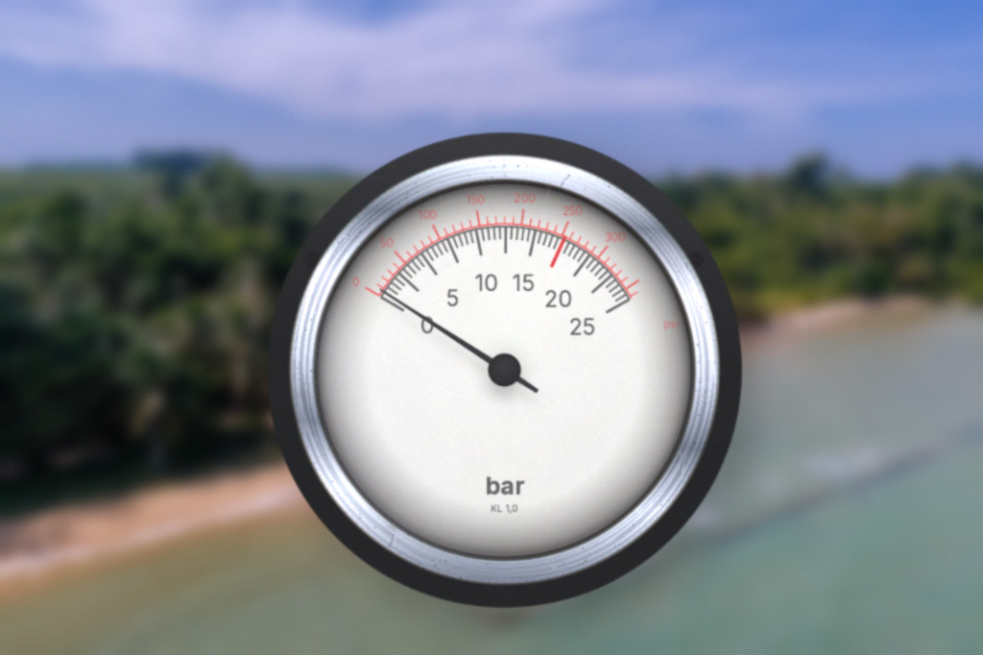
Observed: 0.5 bar
